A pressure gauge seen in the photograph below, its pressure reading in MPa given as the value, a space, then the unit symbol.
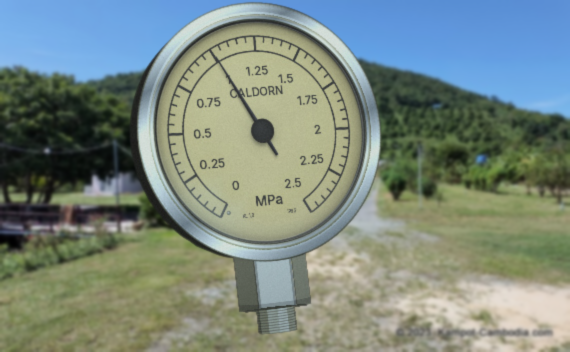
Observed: 1 MPa
